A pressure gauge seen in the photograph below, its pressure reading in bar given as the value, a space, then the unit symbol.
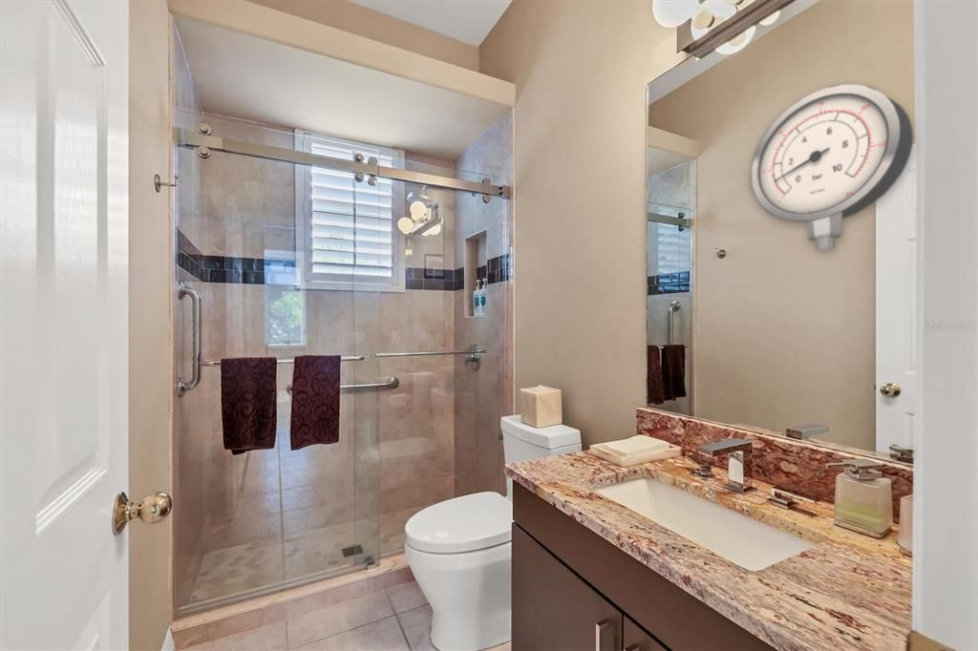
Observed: 1 bar
